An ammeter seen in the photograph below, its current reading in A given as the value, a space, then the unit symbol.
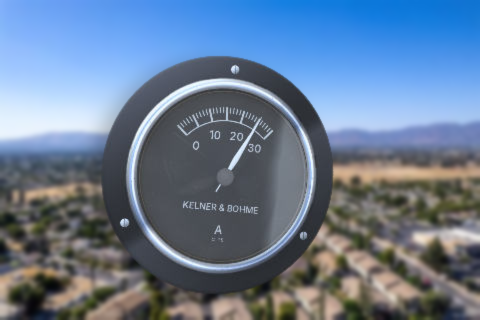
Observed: 25 A
